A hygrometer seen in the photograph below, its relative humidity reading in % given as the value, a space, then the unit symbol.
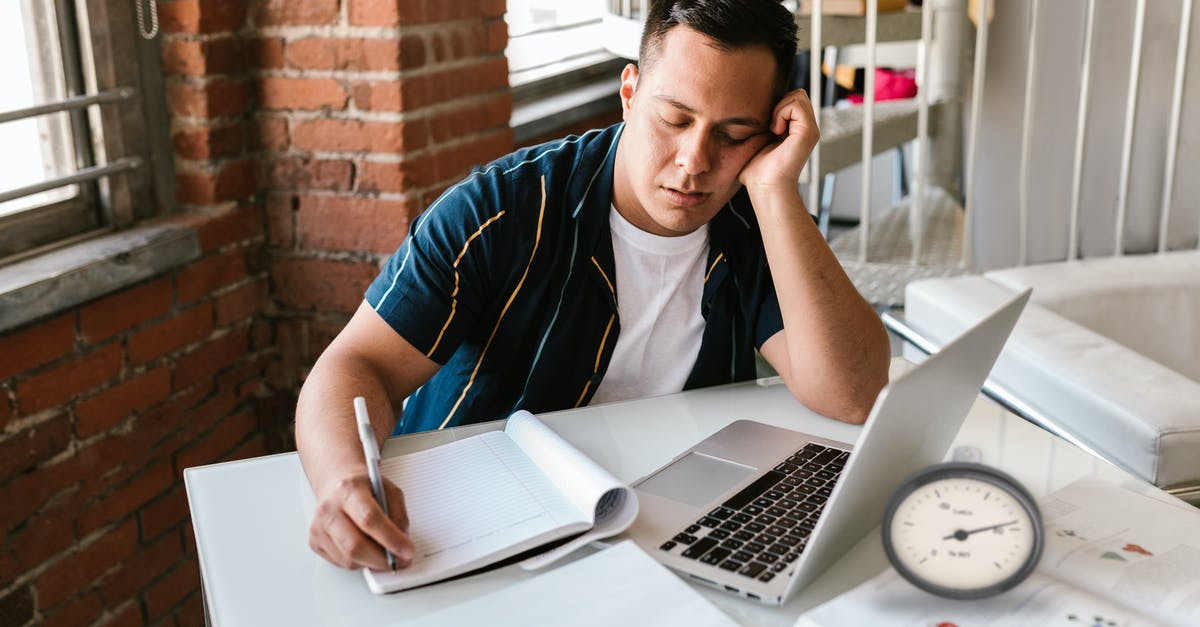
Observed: 76 %
